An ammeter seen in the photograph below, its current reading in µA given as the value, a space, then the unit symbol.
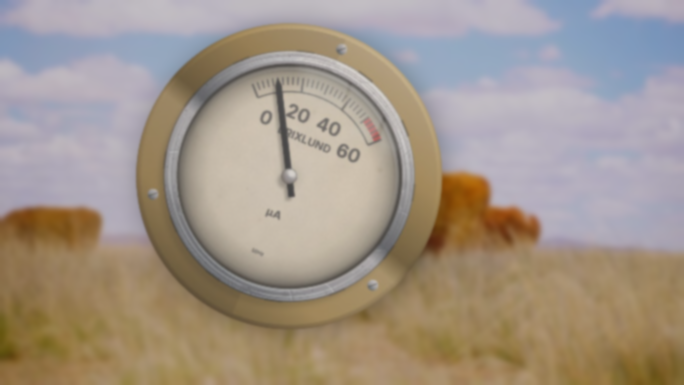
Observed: 10 µA
